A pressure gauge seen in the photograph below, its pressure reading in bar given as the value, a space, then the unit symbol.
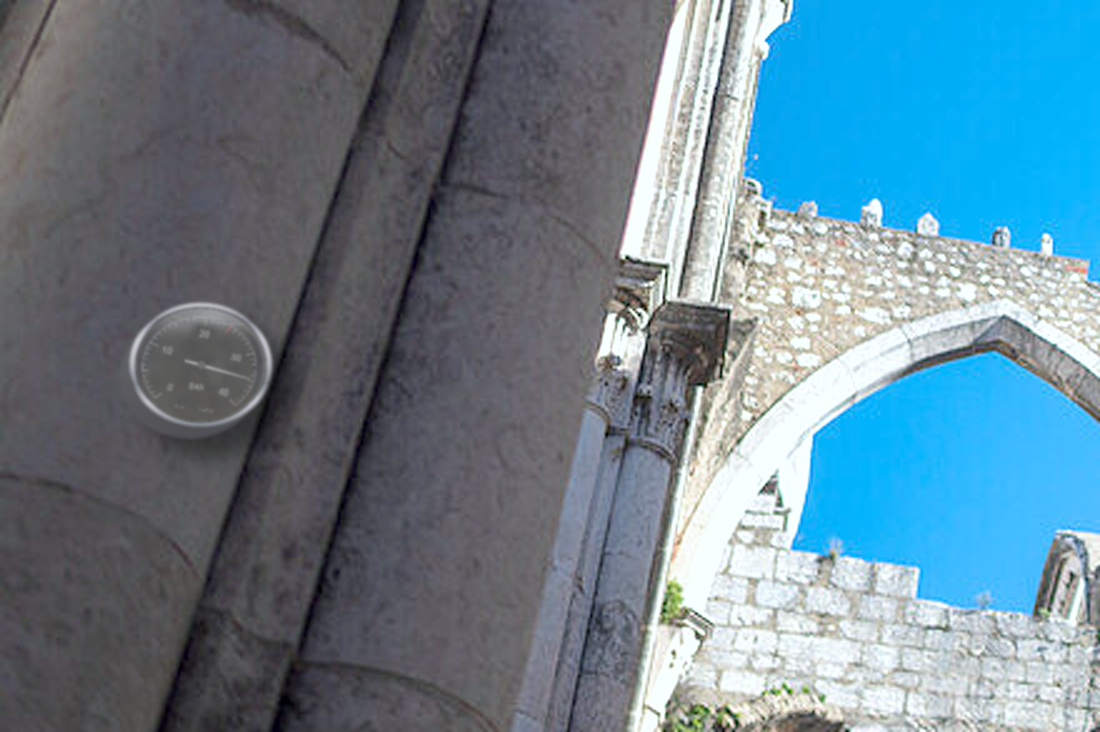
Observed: 35 bar
